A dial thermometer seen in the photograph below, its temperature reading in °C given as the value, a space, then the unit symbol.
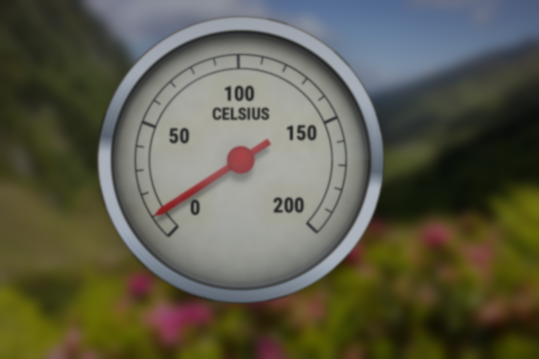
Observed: 10 °C
